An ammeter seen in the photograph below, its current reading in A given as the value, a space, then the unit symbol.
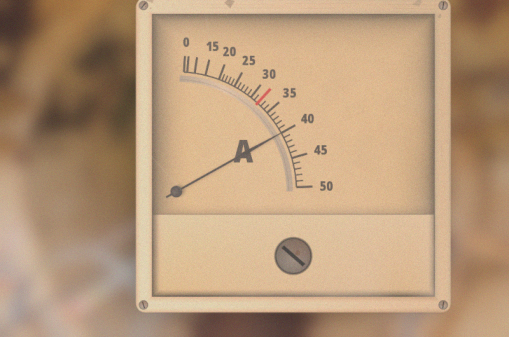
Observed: 40 A
